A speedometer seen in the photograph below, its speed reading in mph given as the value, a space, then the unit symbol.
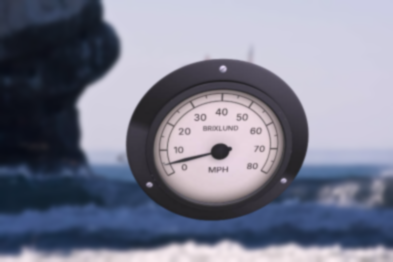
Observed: 5 mph
